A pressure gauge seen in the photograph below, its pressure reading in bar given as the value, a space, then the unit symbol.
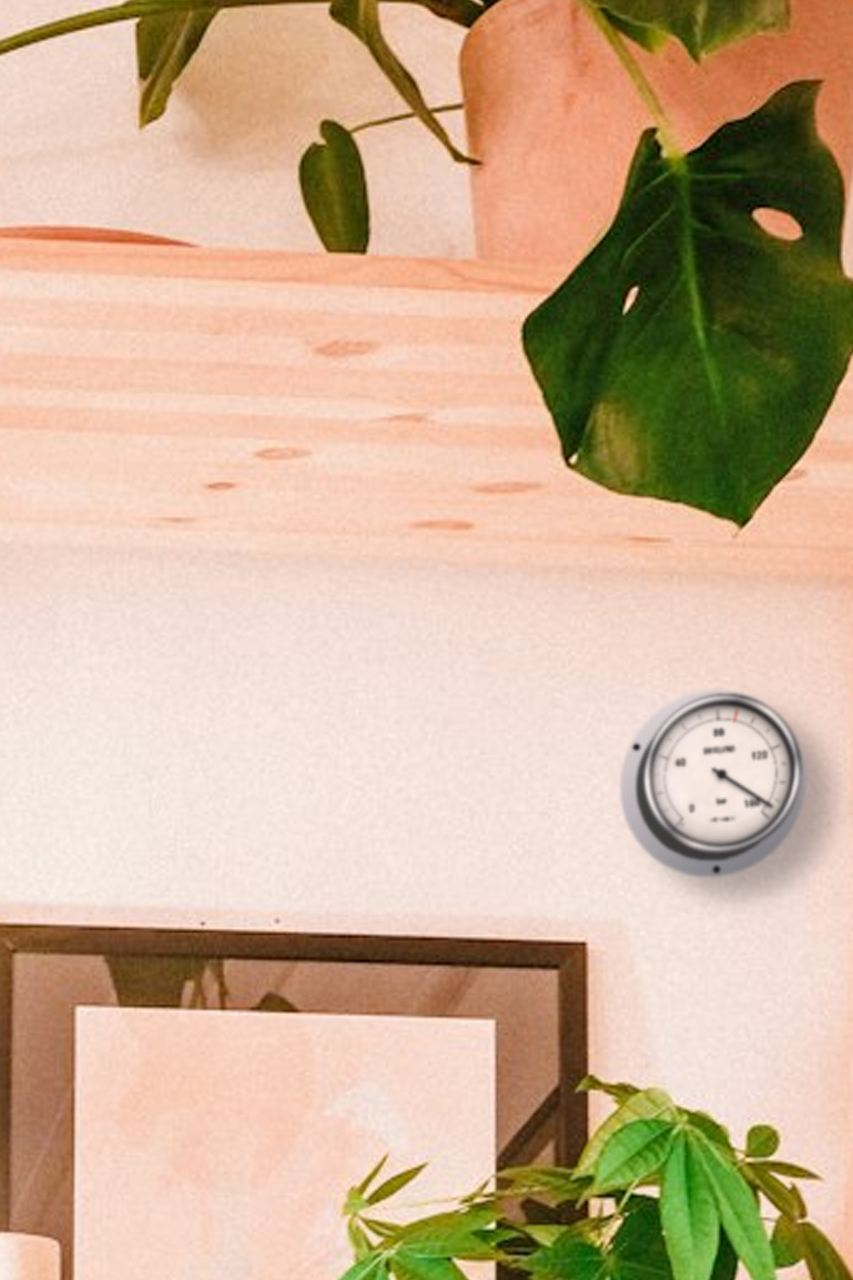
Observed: 155 bar
